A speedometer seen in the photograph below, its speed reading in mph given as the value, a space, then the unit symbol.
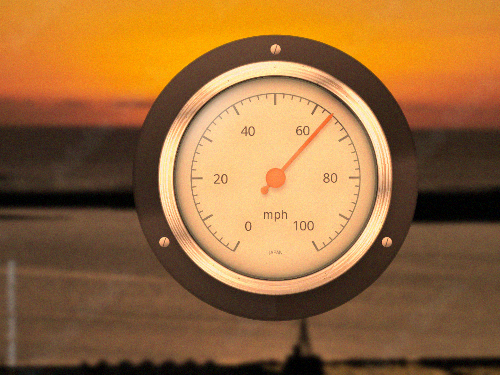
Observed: 64 mph
